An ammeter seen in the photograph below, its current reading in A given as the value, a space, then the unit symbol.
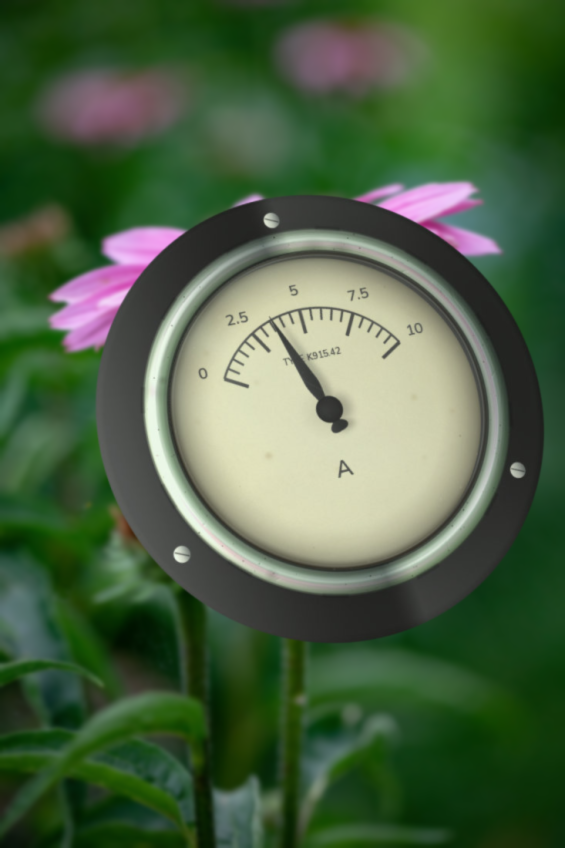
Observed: 3.5 A
